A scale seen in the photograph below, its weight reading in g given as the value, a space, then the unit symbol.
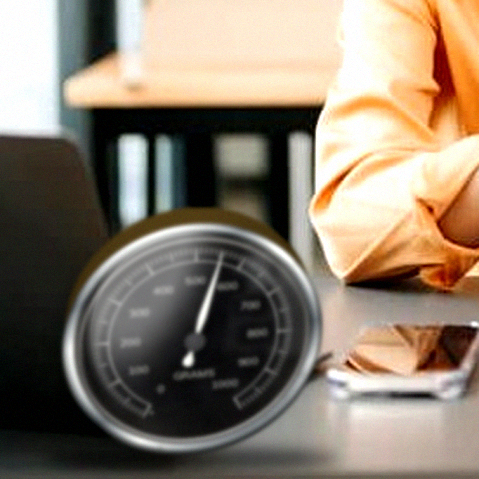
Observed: 550 g
